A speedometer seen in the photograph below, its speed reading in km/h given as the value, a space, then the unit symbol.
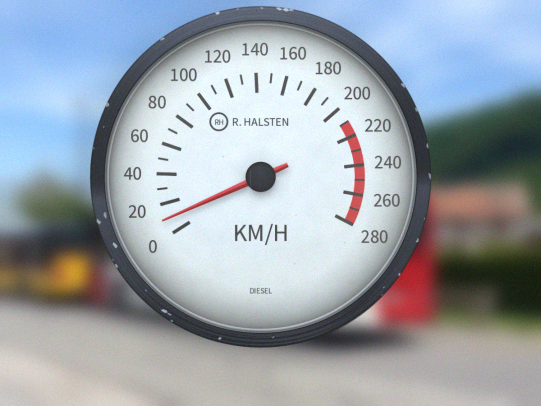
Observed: 10 km/h
